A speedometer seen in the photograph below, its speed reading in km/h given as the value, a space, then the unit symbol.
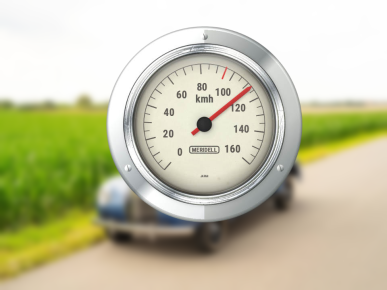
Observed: 112.5 km/h
